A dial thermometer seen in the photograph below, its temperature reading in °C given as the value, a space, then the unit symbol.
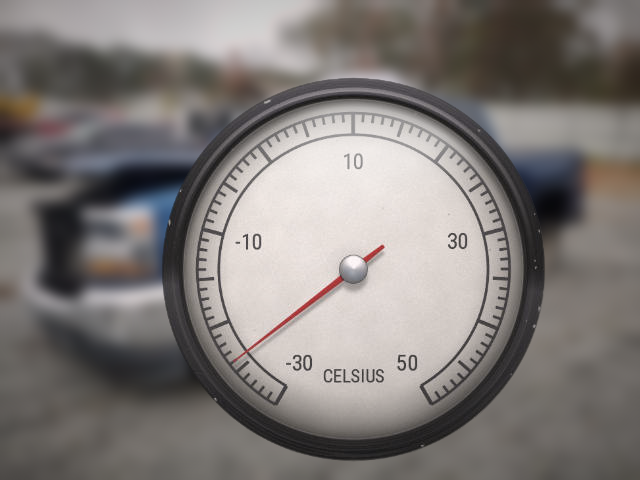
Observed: -24 °C
